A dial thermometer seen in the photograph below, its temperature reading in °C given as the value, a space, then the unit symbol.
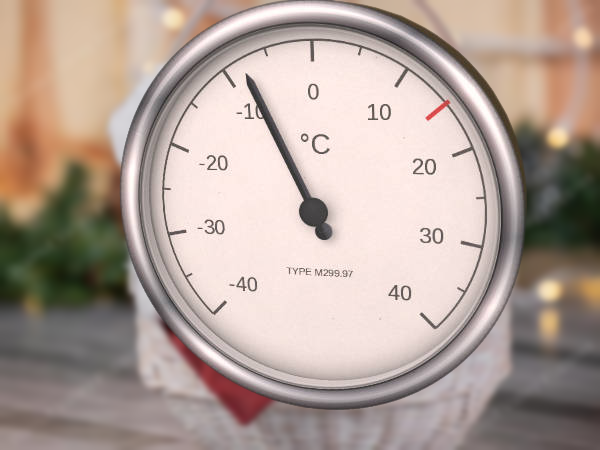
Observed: -7.5 °C
